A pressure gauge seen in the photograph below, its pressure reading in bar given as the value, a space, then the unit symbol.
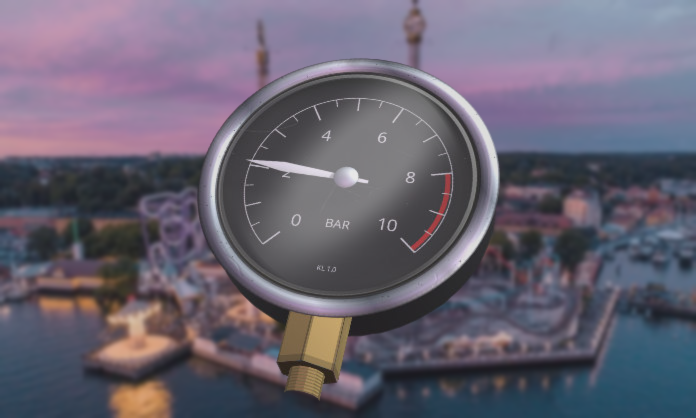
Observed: 2 bar
